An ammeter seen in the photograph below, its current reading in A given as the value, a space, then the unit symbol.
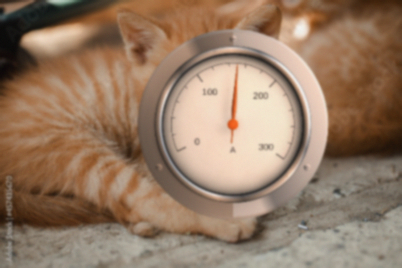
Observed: 150 A
